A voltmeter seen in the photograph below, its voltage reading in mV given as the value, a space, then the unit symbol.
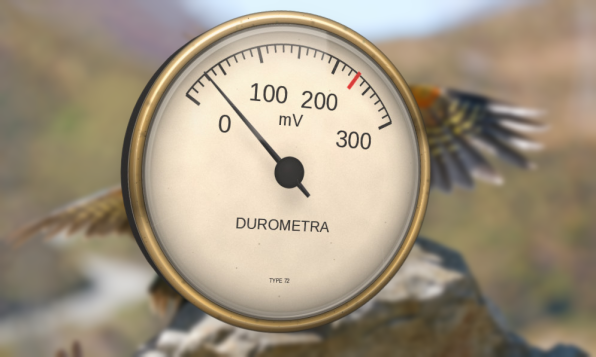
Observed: 30 mV
